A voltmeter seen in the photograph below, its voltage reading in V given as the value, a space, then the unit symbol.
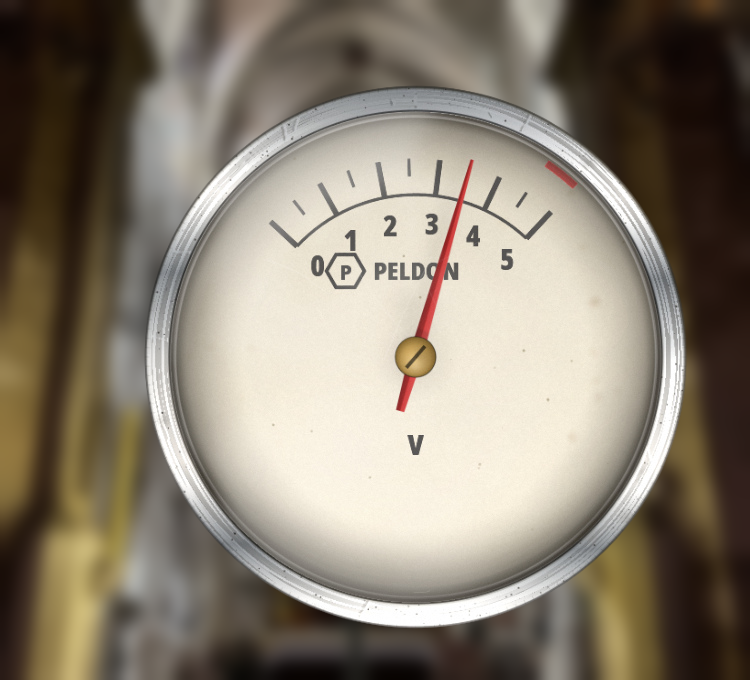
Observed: 3.5 V
